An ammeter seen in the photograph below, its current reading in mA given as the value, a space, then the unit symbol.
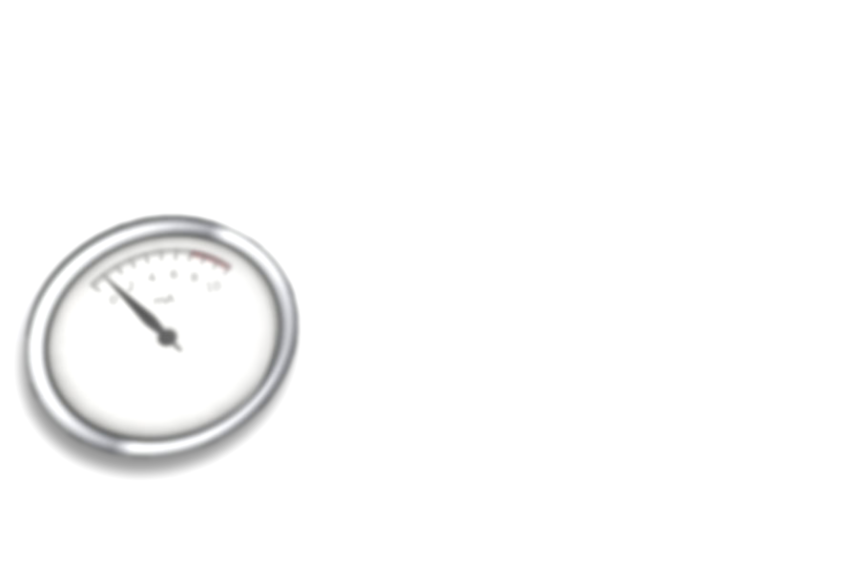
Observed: 1 mA
